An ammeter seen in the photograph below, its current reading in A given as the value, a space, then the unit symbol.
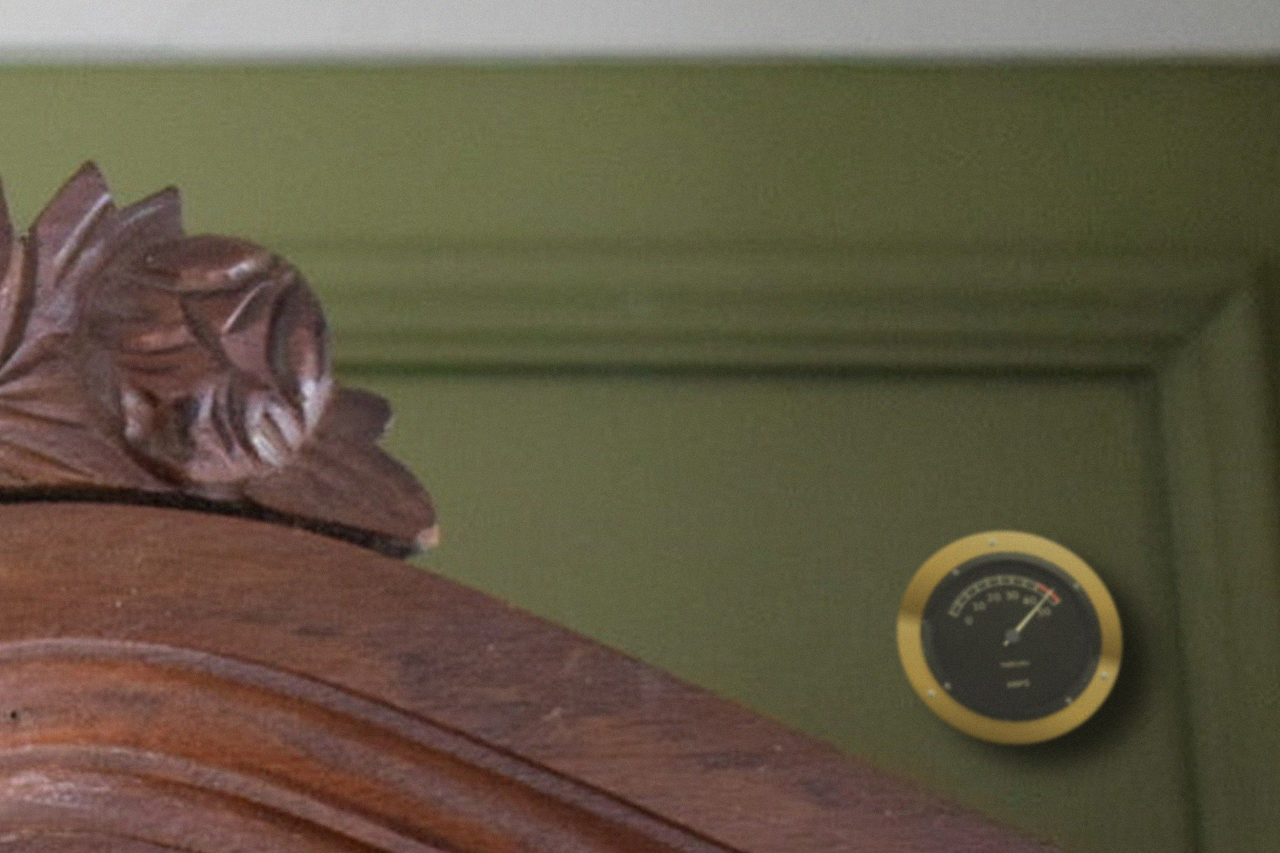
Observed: 45 A
